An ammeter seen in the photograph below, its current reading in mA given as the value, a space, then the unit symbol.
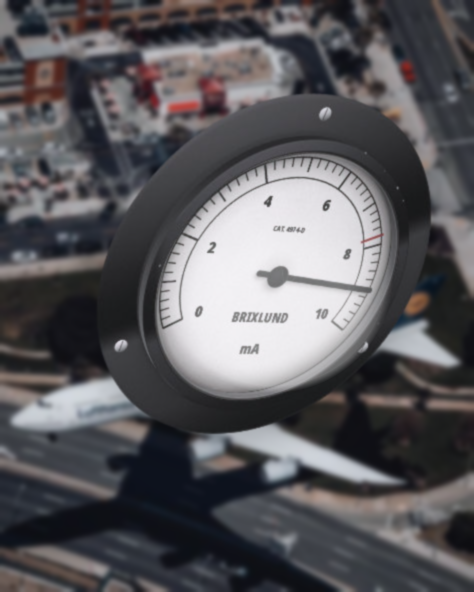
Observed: 9 mA
